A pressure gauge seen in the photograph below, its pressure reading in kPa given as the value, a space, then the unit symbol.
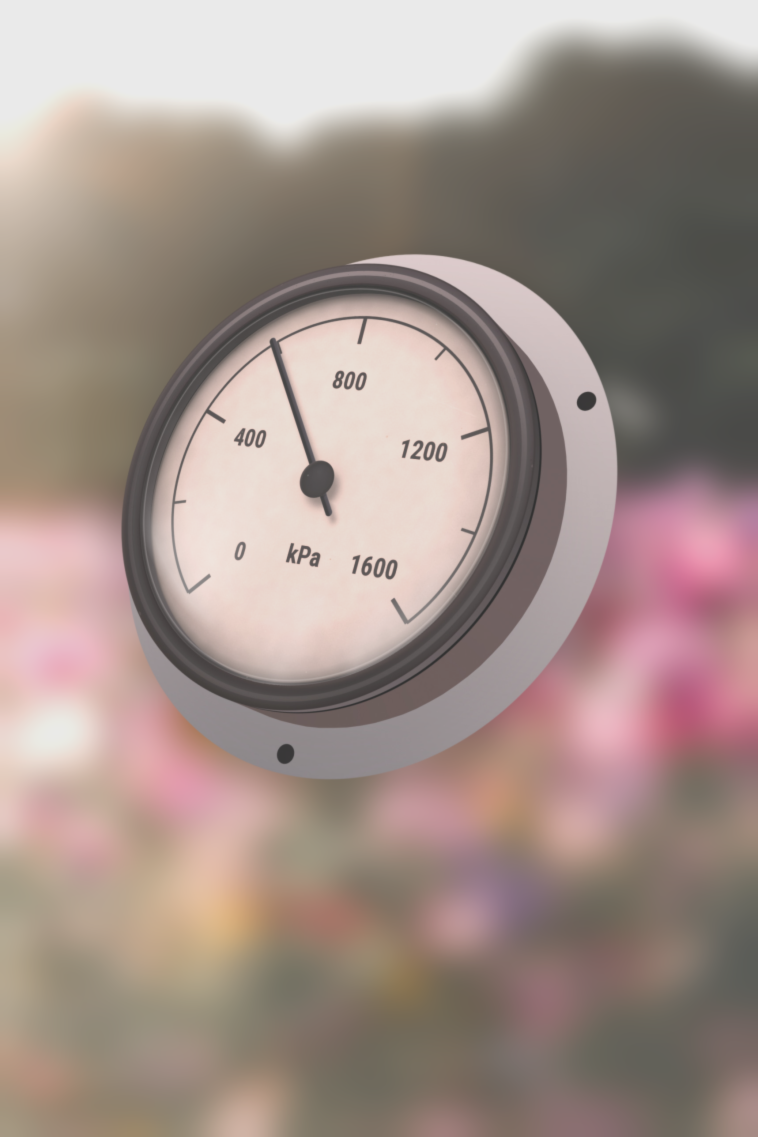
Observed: 600 kPa
